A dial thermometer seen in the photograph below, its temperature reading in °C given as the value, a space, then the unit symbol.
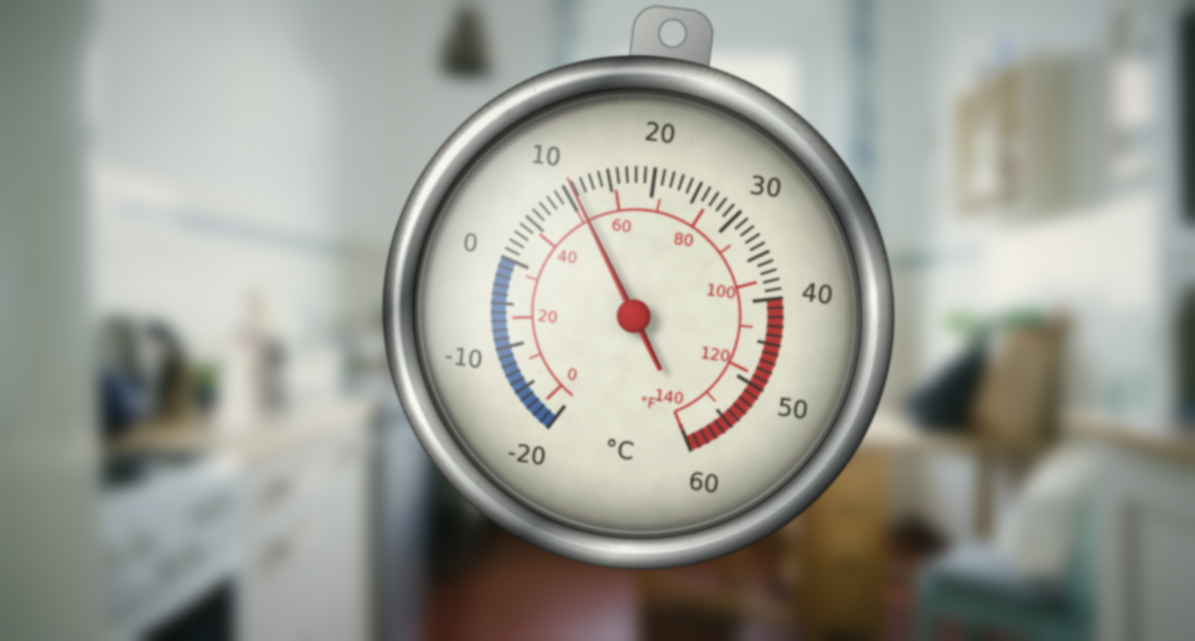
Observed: 11 °C
